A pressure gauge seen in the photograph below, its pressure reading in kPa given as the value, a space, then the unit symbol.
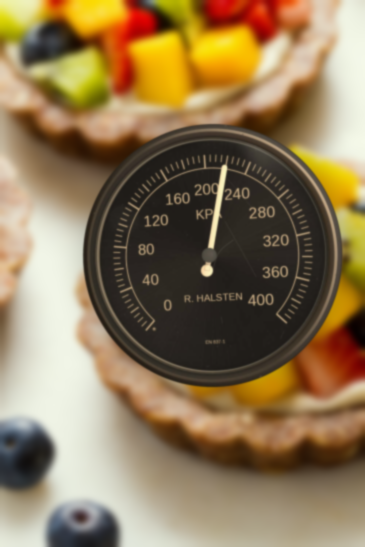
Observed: 220 kPa
